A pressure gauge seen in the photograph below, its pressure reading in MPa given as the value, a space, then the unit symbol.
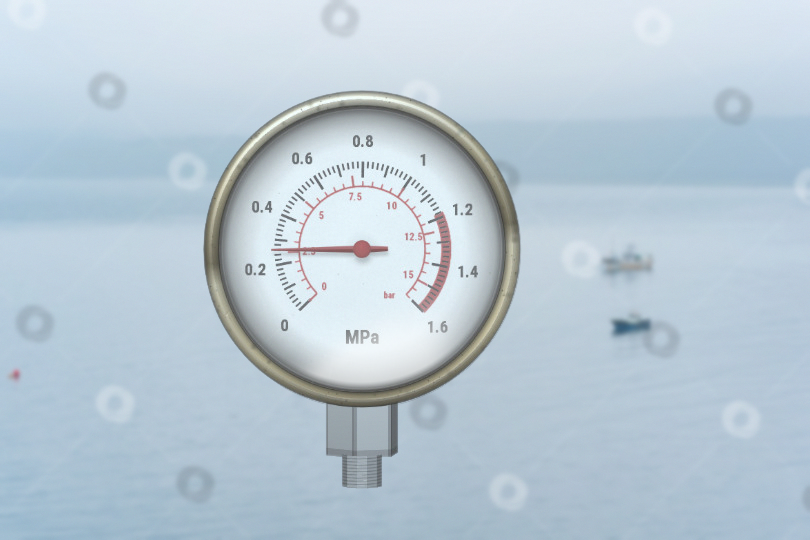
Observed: 0.26 MPa
